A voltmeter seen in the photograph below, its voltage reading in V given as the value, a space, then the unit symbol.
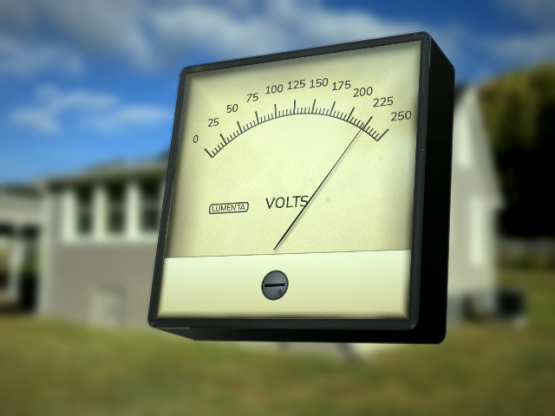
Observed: 225 V
